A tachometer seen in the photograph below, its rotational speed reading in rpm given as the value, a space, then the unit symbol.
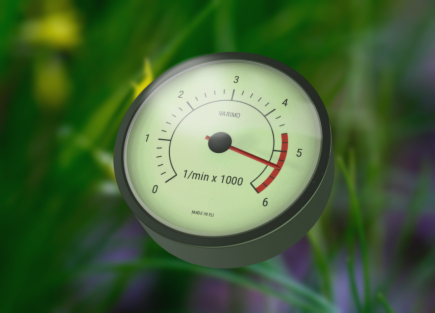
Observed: 5400 rpm
